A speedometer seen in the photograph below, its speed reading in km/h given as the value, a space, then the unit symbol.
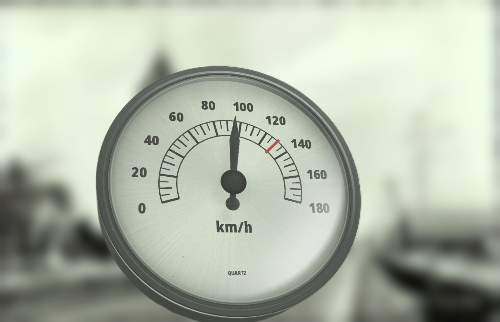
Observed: 95 km/h
